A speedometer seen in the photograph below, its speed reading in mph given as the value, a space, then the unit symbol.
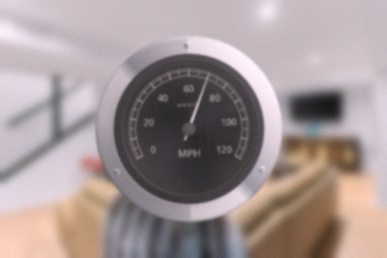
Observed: 70 mph
